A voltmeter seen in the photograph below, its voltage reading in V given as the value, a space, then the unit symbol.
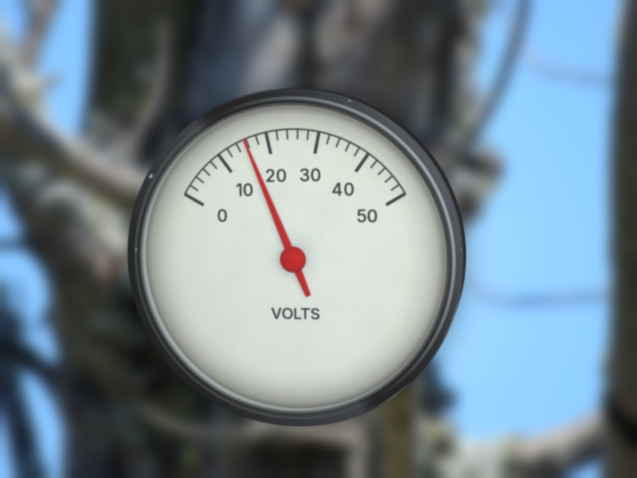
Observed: 16 V
